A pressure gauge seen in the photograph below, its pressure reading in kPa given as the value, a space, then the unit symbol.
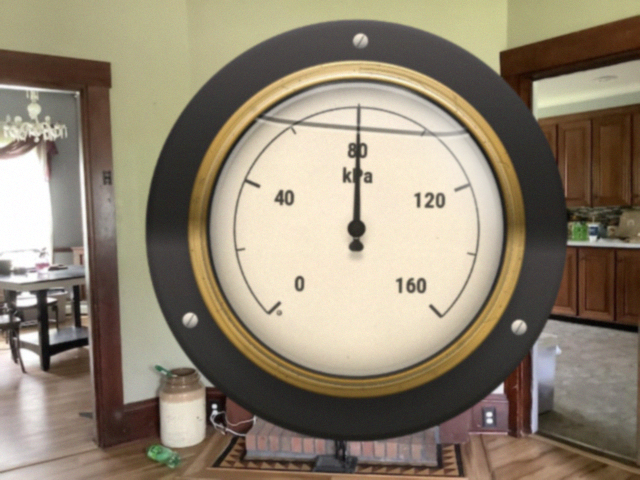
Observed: 80 kPa
